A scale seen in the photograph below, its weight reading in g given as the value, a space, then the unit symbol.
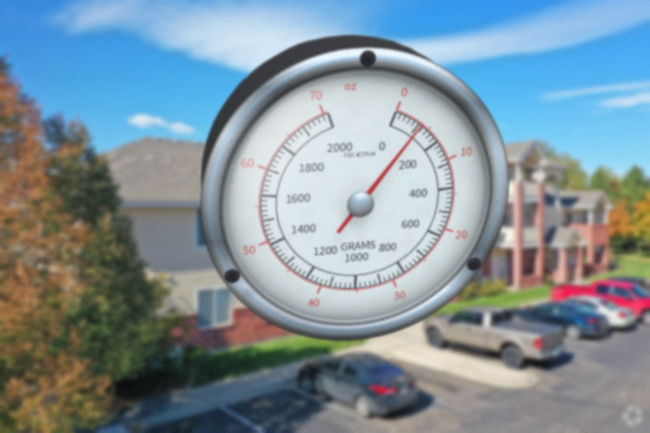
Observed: 100 g
